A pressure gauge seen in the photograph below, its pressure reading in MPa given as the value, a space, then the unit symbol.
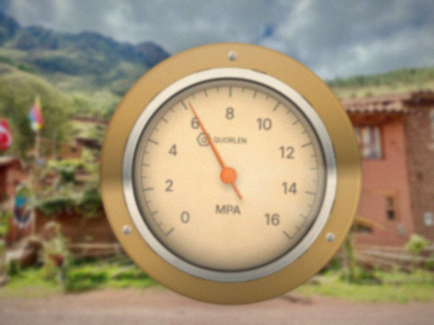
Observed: 6.25 MPa
